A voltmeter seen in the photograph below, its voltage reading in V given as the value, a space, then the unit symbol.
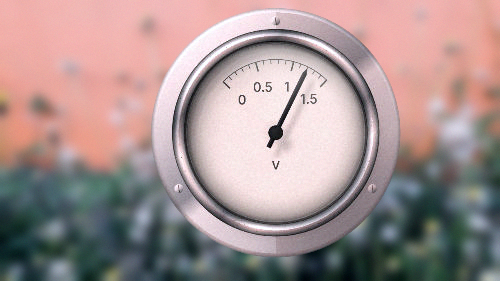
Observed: 1.2 V
